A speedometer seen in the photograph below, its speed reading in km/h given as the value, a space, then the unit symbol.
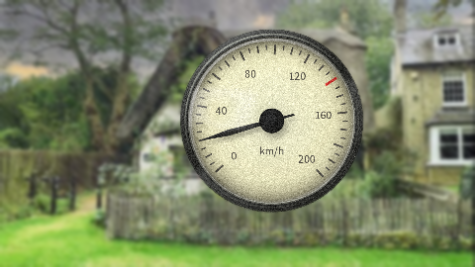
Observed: 20 km/h
